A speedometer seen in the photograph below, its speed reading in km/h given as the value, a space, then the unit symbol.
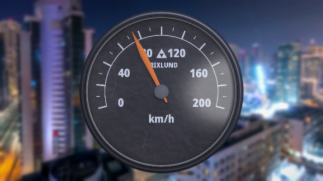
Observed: 75 km/h
